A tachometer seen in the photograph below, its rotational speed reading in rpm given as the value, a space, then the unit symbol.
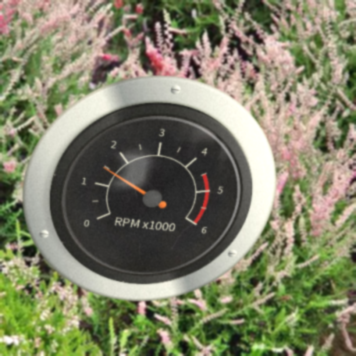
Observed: 1500 rpm
